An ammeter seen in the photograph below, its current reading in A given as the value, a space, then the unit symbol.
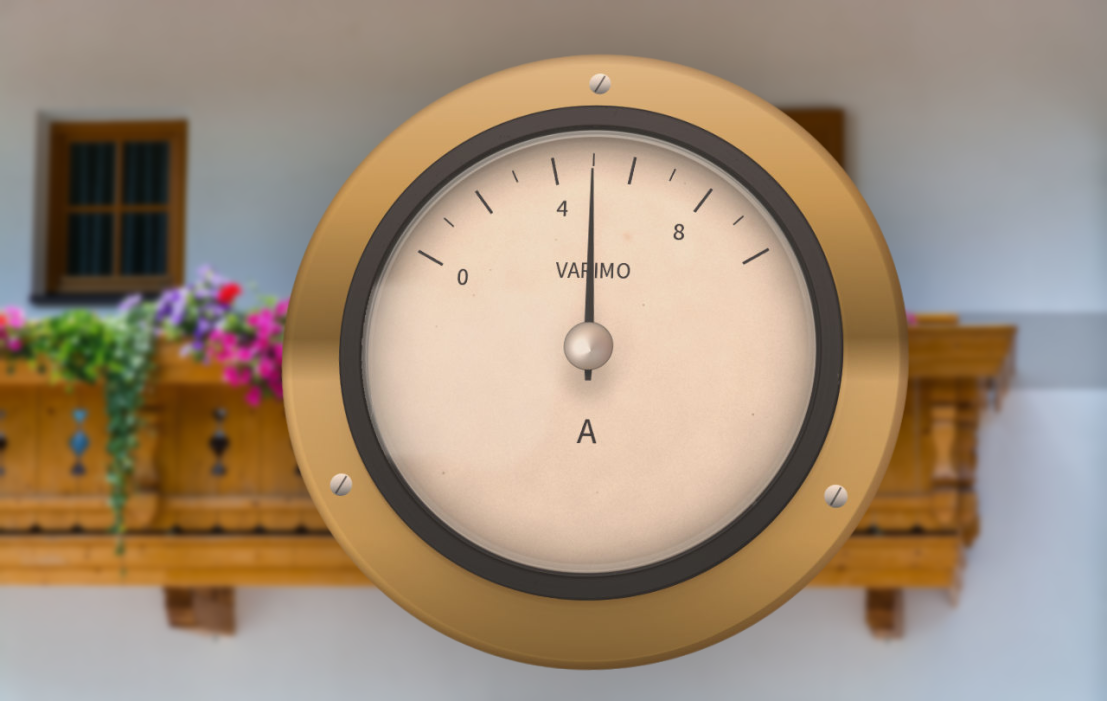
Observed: 5 A
